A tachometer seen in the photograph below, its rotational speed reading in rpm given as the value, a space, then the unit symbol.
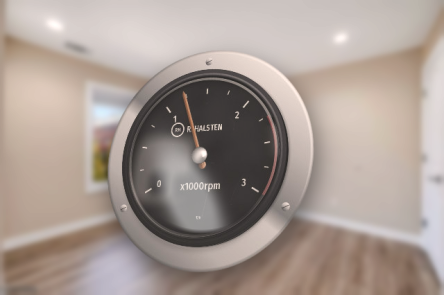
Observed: 1250 rpm
